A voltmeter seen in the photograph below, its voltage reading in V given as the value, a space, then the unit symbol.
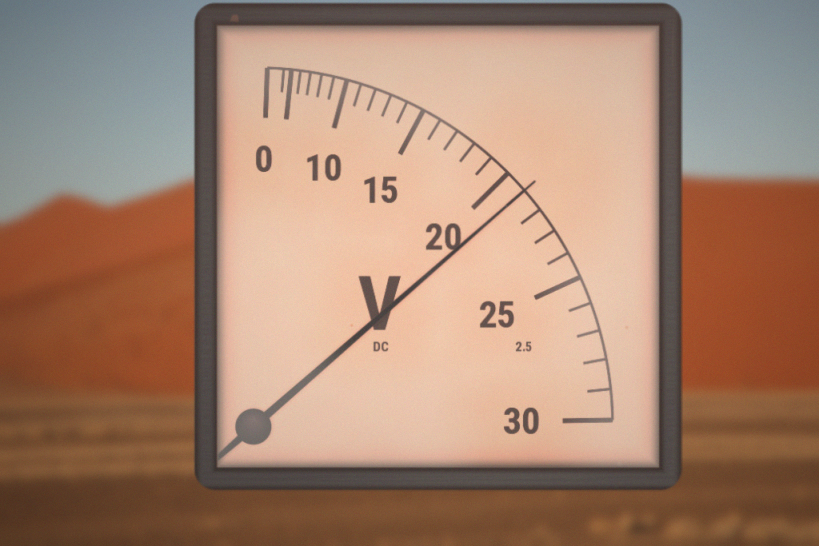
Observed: 21 V
